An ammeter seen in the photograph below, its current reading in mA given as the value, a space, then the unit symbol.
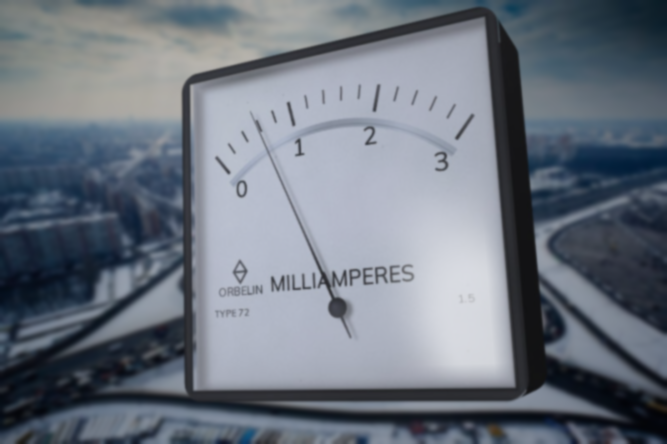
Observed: 0.6 mA
